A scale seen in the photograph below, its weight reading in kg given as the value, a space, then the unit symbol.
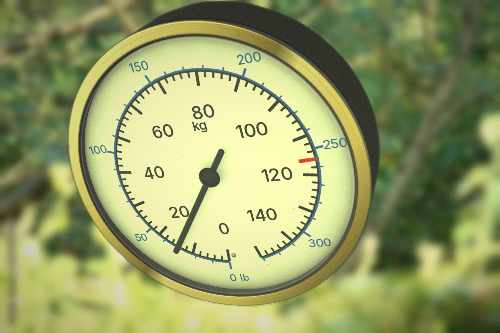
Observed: 14 kg
